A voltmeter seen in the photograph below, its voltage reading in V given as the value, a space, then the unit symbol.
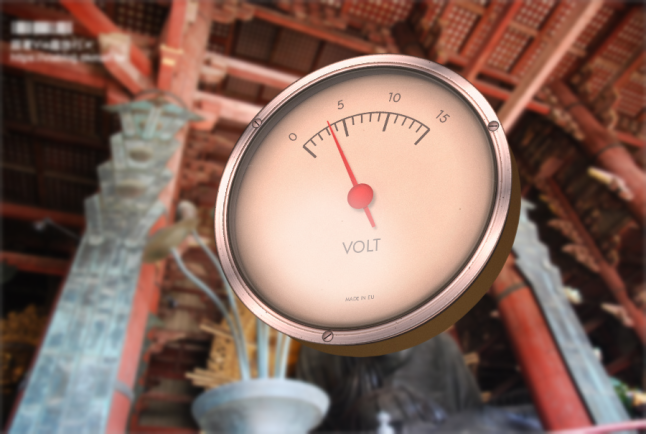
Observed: 3.5 V
